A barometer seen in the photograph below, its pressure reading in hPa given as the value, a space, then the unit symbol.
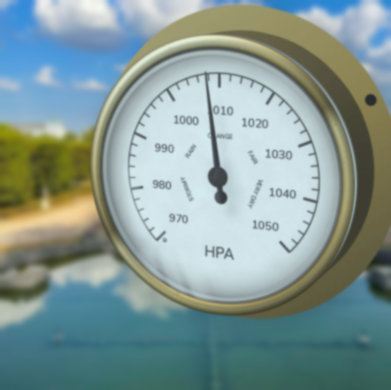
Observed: 1008 hPa
